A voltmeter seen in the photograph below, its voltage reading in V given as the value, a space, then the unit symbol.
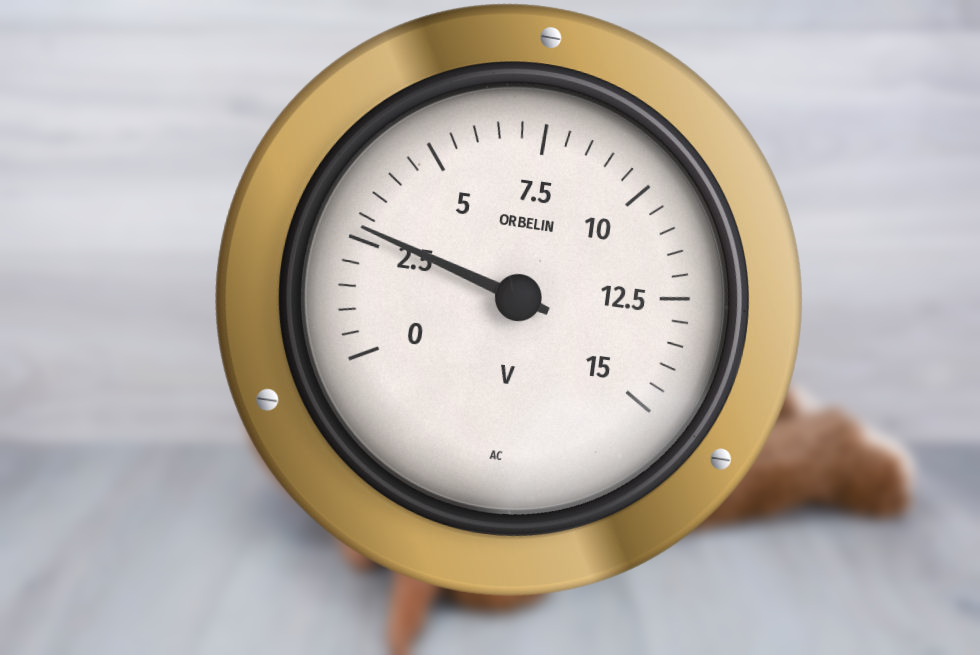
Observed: 2.75 V
